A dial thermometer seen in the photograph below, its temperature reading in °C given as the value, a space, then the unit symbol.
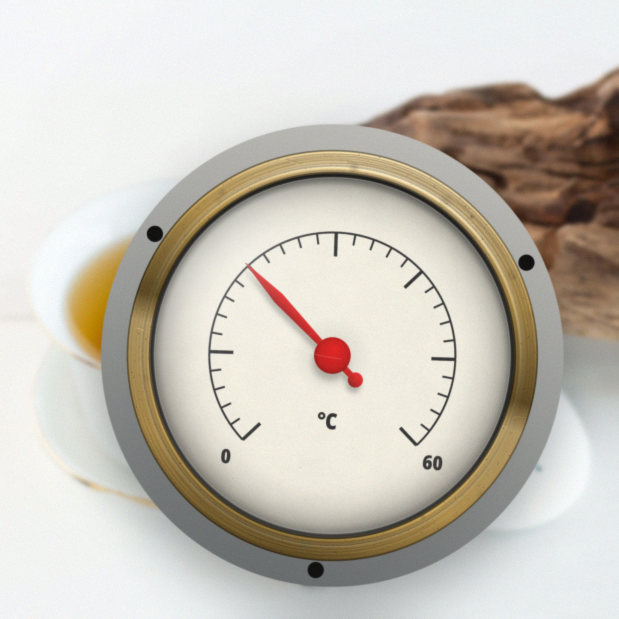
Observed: 20 °C
